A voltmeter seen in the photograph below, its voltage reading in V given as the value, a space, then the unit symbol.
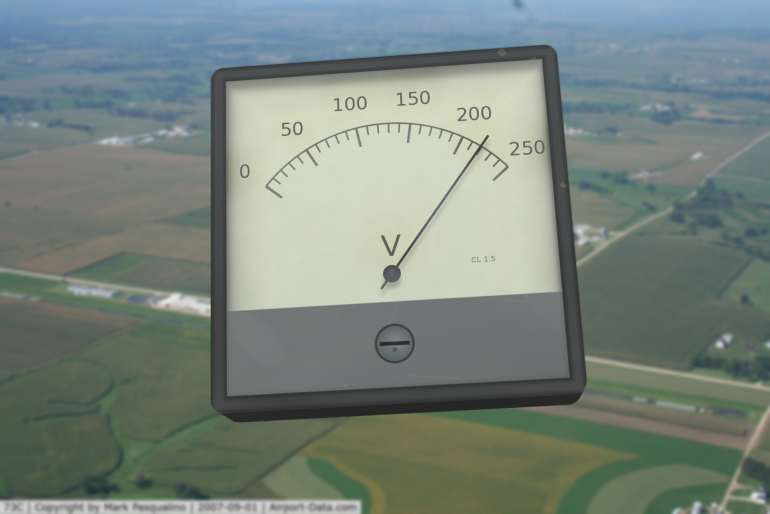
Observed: 220 V
